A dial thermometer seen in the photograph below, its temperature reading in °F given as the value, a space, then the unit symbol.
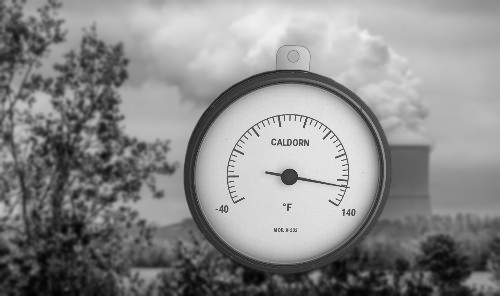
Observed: 124 °F
